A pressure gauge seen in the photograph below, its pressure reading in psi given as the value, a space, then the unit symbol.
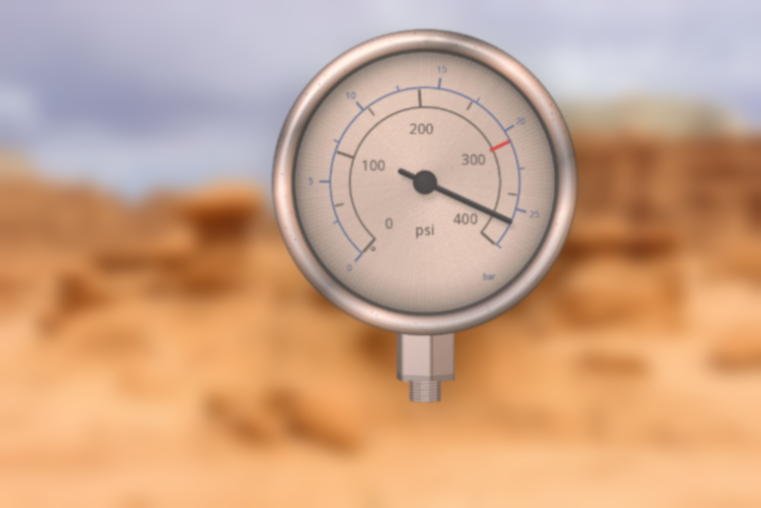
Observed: 375 psi
